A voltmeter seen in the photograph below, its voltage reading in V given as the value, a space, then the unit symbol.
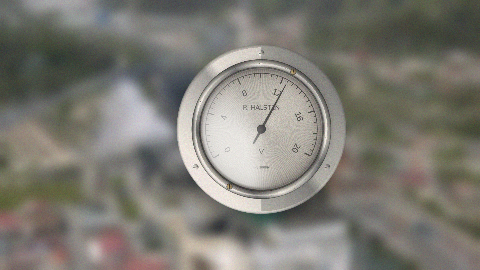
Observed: 12.5 V
